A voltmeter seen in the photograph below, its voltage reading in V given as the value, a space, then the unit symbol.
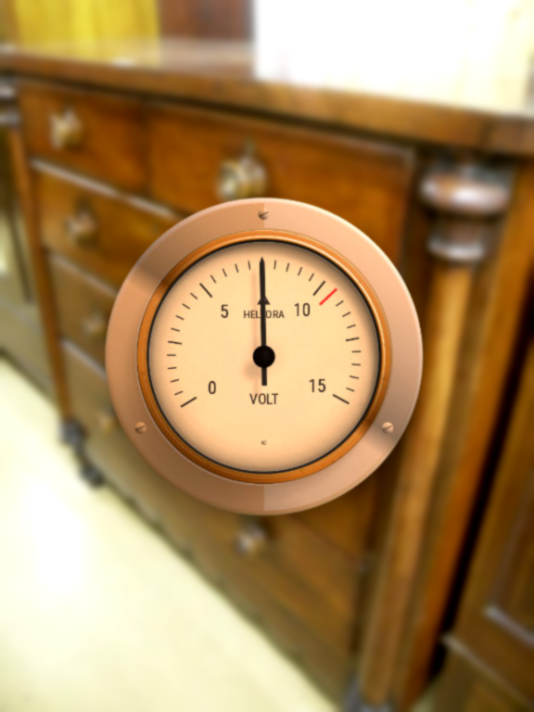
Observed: 7.5 V
